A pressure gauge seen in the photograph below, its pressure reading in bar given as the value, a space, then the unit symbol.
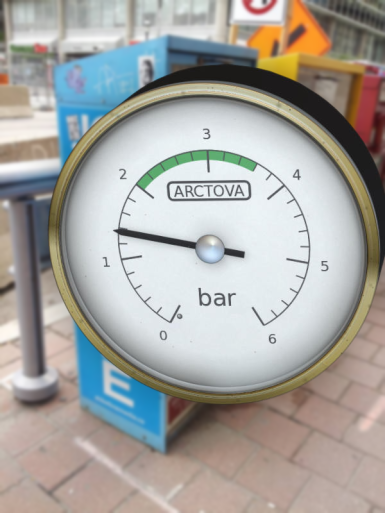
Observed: 1.4 bar
